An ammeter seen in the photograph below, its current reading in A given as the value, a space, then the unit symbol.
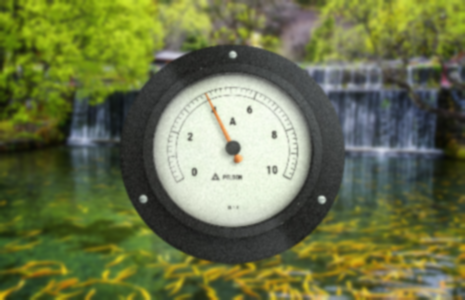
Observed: 4 A
